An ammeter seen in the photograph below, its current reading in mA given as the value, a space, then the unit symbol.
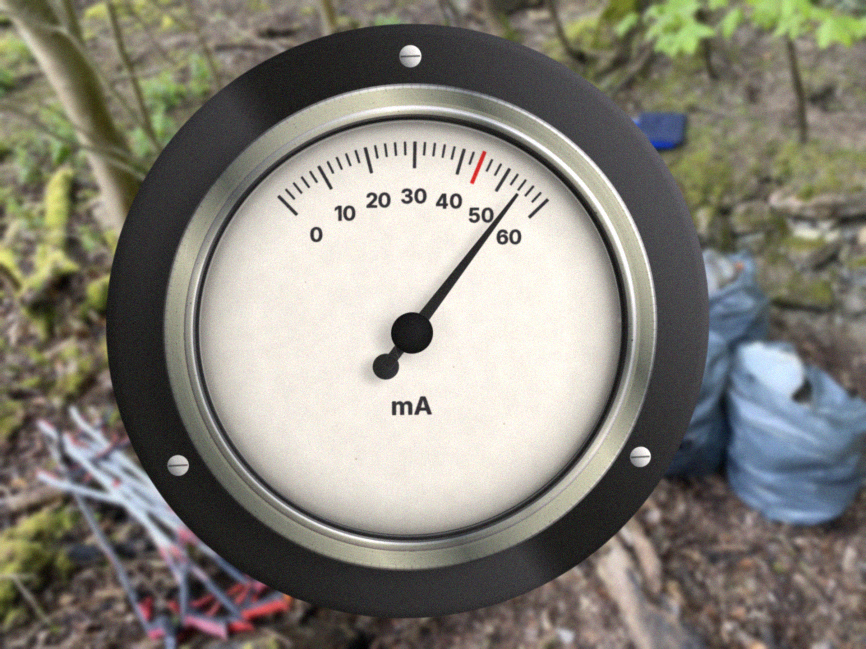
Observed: 54 mA
